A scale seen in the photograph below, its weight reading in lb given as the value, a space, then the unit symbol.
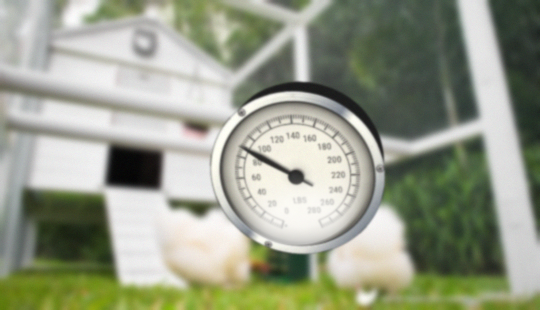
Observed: 90 lb
